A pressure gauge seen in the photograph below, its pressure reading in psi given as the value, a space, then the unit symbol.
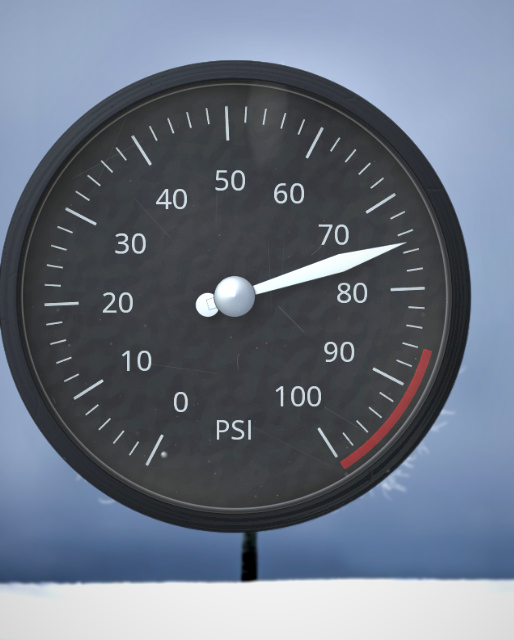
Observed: 75 psi
